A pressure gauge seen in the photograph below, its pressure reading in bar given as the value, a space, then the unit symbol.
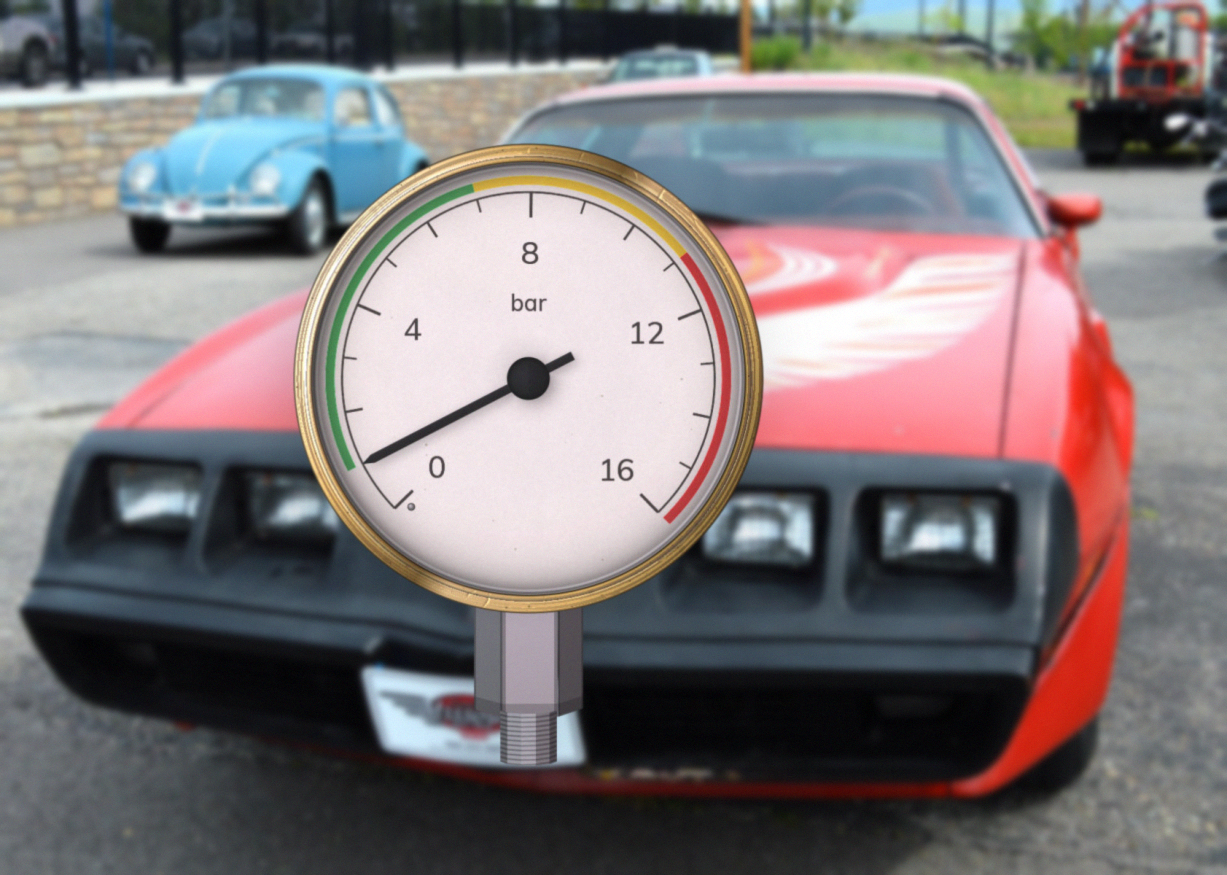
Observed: 1 bar
